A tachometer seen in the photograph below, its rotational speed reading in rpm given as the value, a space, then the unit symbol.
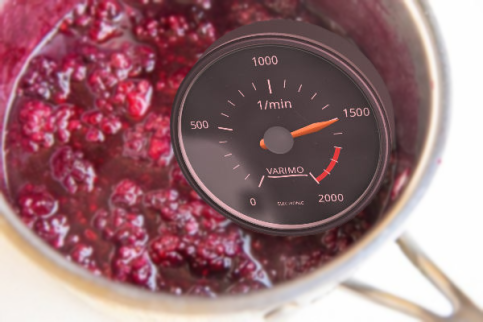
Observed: 1500 rpm
